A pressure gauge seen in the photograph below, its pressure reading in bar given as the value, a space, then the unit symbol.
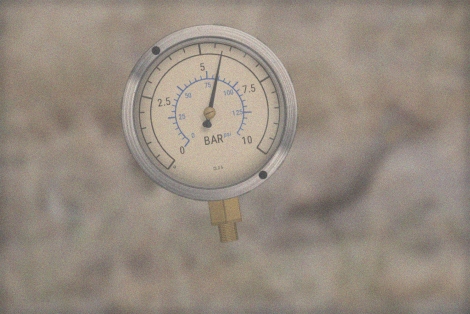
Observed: 5.75 bar
